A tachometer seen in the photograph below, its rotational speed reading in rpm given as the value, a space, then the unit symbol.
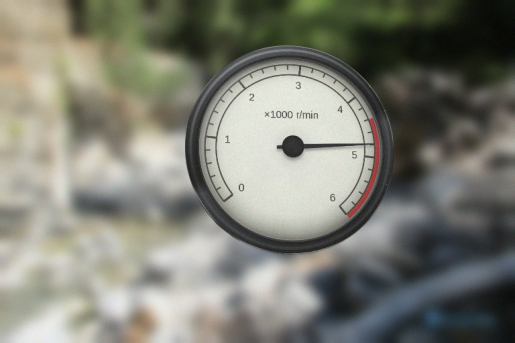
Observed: 4800 rpm
